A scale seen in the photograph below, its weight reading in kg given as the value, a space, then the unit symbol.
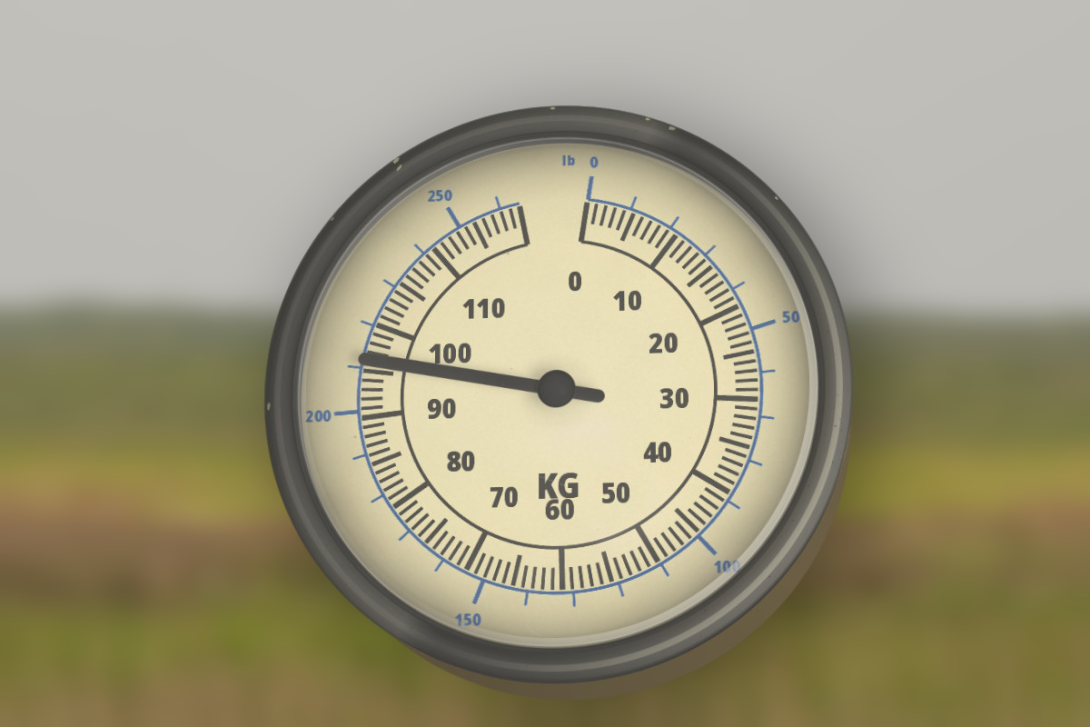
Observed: 96 kg
